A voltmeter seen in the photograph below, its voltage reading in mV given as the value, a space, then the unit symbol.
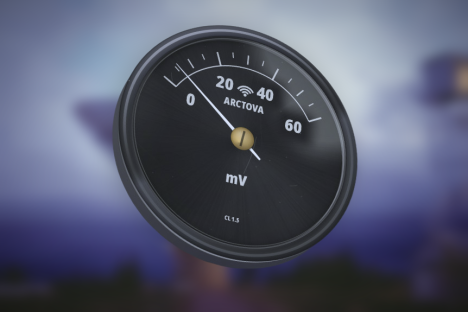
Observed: 5 mV
